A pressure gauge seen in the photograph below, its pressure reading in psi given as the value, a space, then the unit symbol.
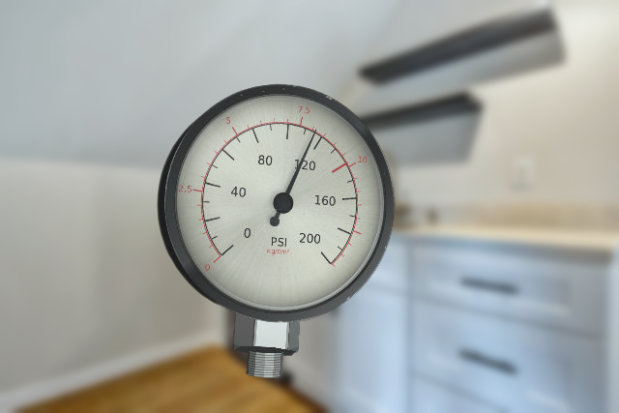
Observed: 115 psi
